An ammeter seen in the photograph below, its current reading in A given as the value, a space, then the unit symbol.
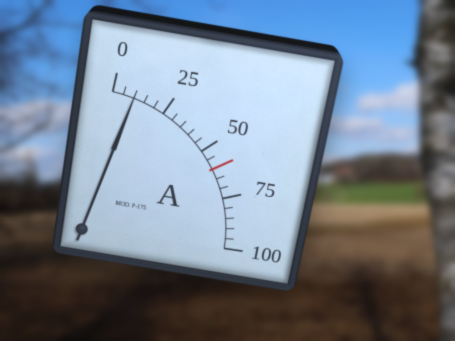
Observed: 10 A
